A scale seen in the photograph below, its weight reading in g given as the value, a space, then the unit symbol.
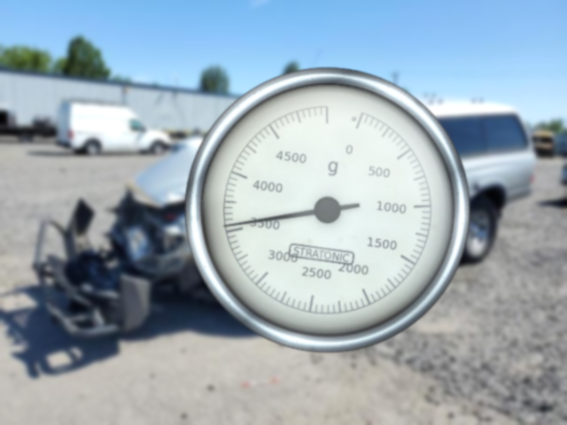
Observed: 3550 g
